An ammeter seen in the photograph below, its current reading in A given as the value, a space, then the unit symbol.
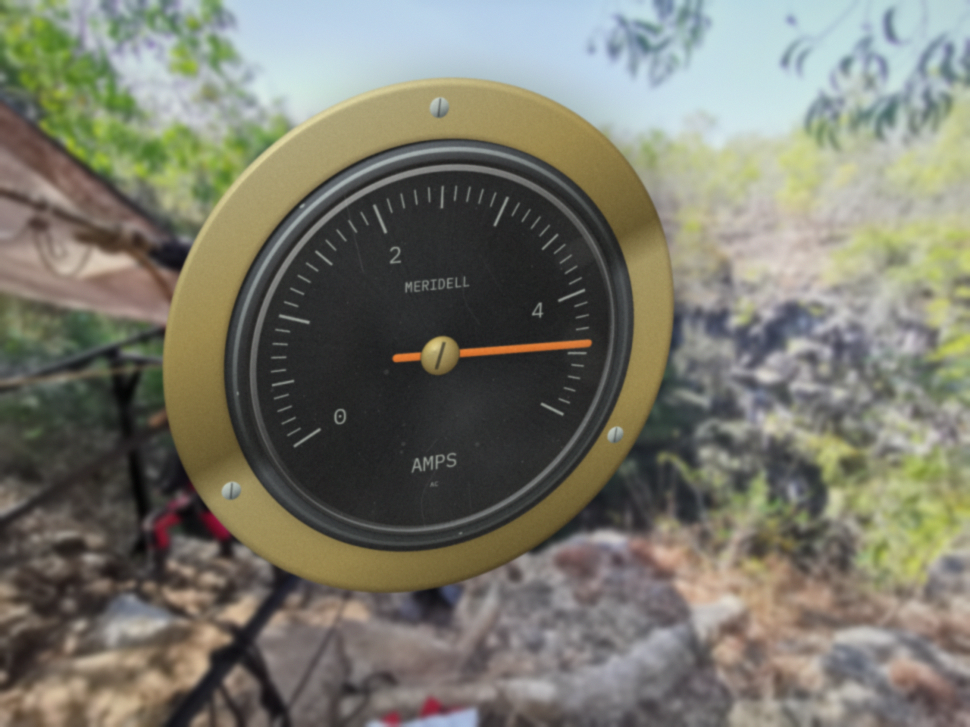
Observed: 4.4 A
